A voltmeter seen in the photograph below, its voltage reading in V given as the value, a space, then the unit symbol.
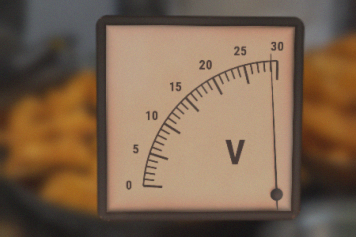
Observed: 29 V
